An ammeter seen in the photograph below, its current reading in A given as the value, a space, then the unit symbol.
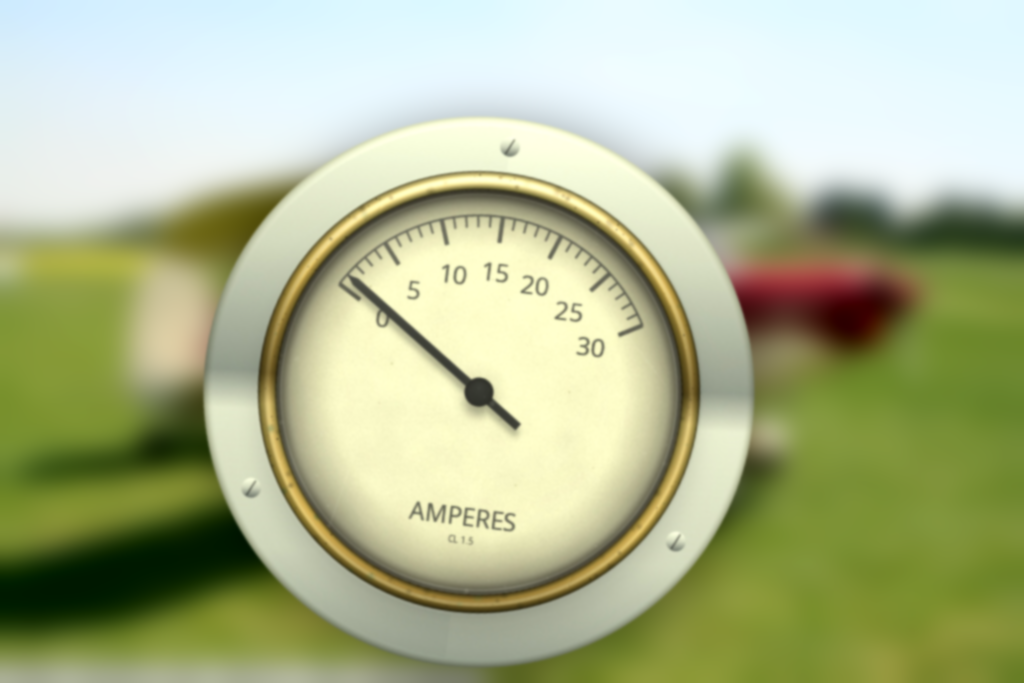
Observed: 1 A
